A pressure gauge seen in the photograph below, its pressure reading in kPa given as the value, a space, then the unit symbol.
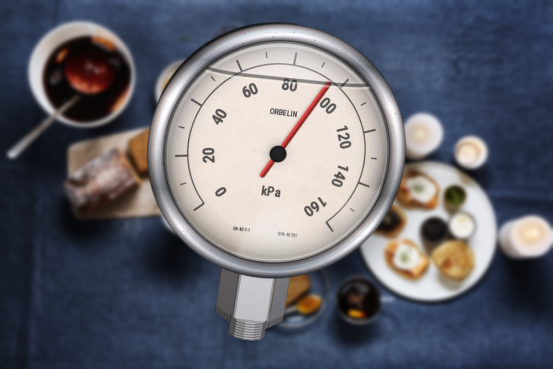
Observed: 95 kPa
